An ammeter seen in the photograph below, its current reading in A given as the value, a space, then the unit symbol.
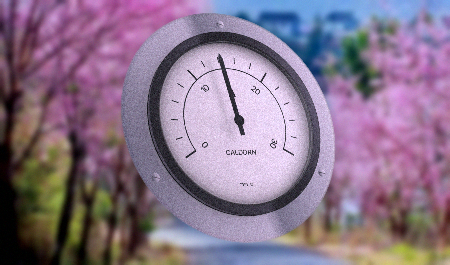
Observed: 14 A
